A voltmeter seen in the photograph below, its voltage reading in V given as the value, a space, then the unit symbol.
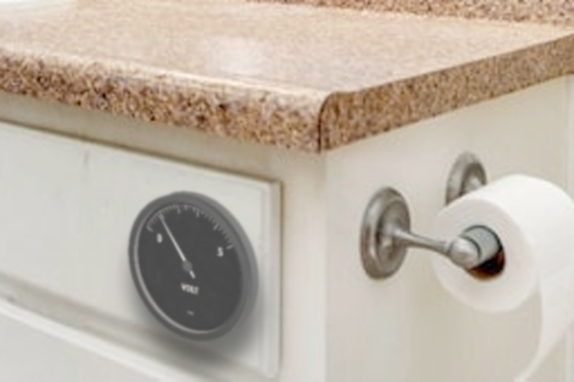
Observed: 1 V
